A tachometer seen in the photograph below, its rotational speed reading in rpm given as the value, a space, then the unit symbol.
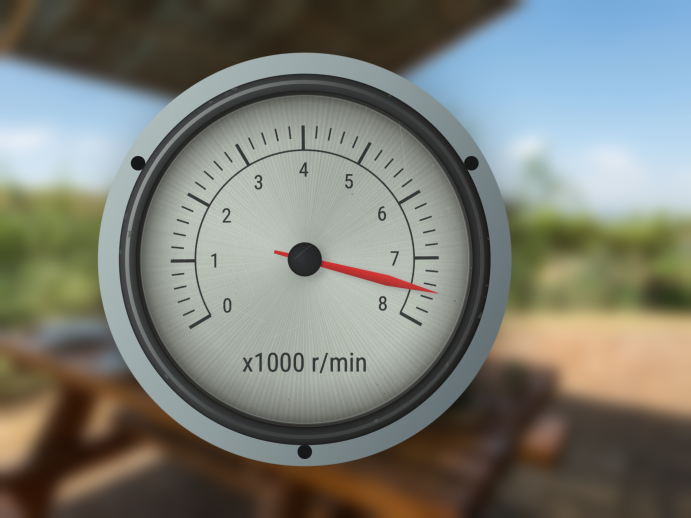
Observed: 7500 rpm
